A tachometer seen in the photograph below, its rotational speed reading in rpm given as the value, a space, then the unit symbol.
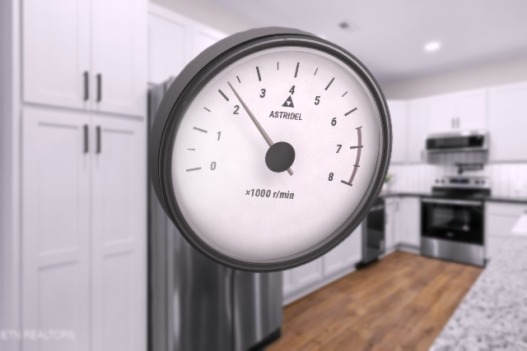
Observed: 2250 rpm
